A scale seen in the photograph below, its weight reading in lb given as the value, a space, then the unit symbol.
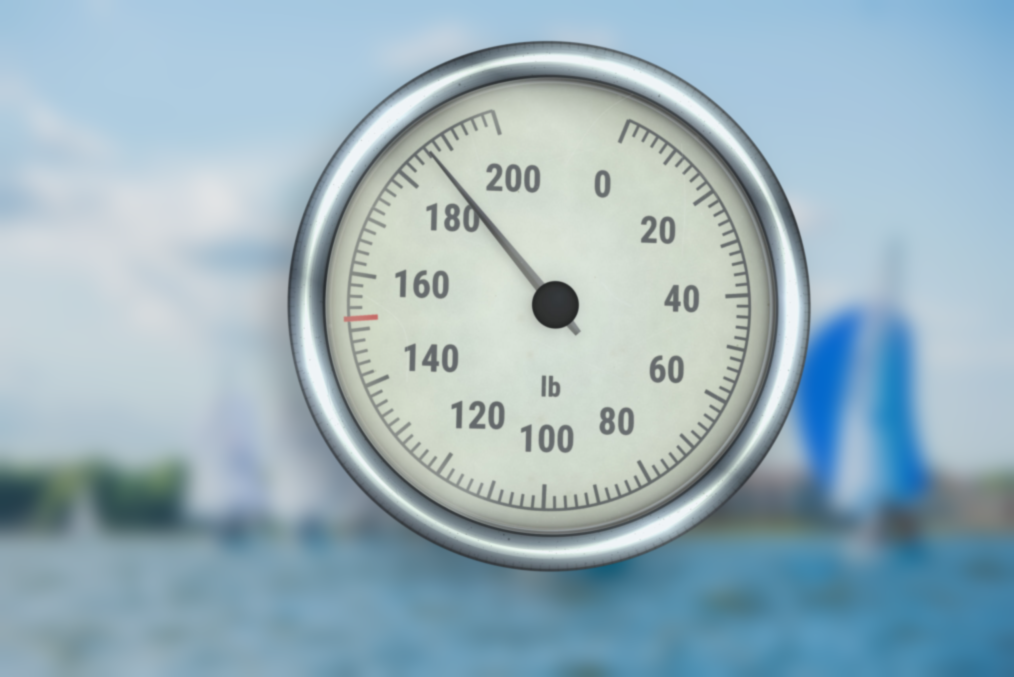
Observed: 186 lb
